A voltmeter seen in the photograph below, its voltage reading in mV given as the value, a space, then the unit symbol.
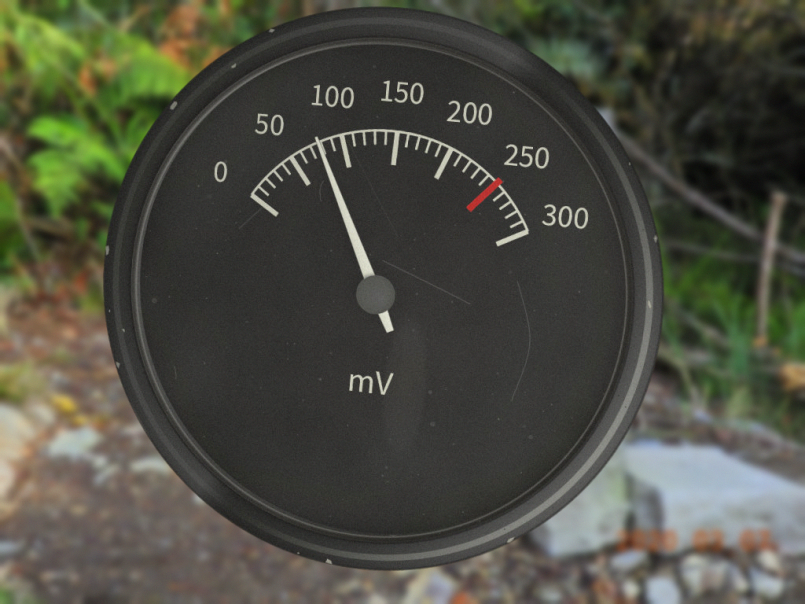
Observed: 80 mV
